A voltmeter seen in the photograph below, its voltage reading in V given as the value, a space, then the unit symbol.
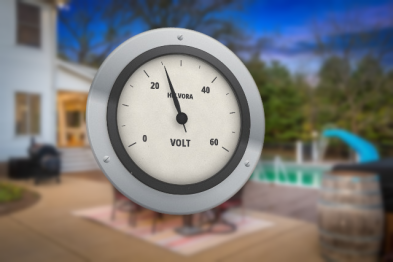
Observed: 25 V
